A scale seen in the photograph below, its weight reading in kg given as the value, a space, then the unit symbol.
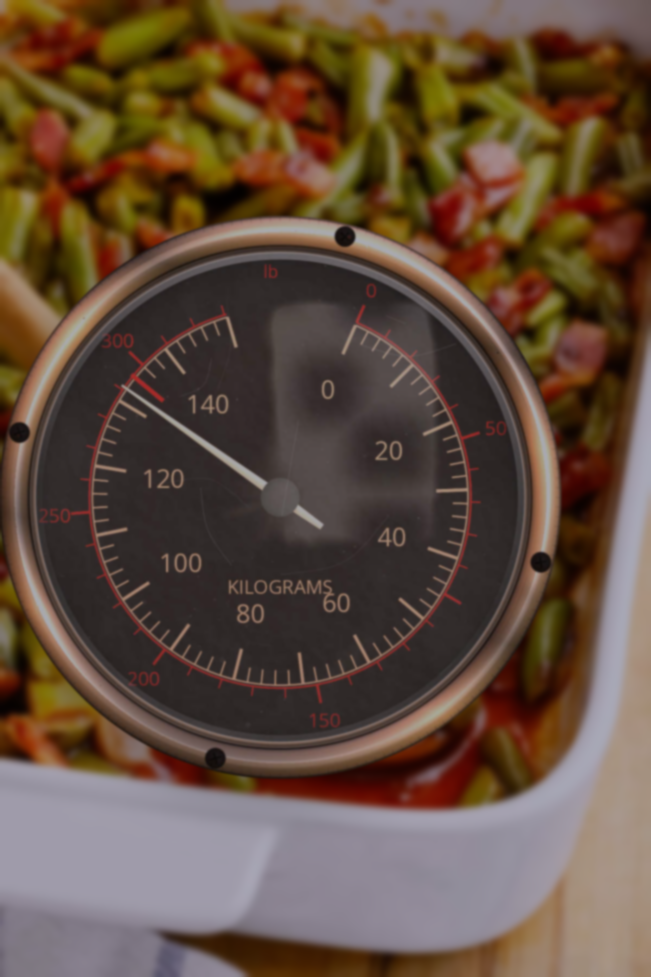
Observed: 132 kg
